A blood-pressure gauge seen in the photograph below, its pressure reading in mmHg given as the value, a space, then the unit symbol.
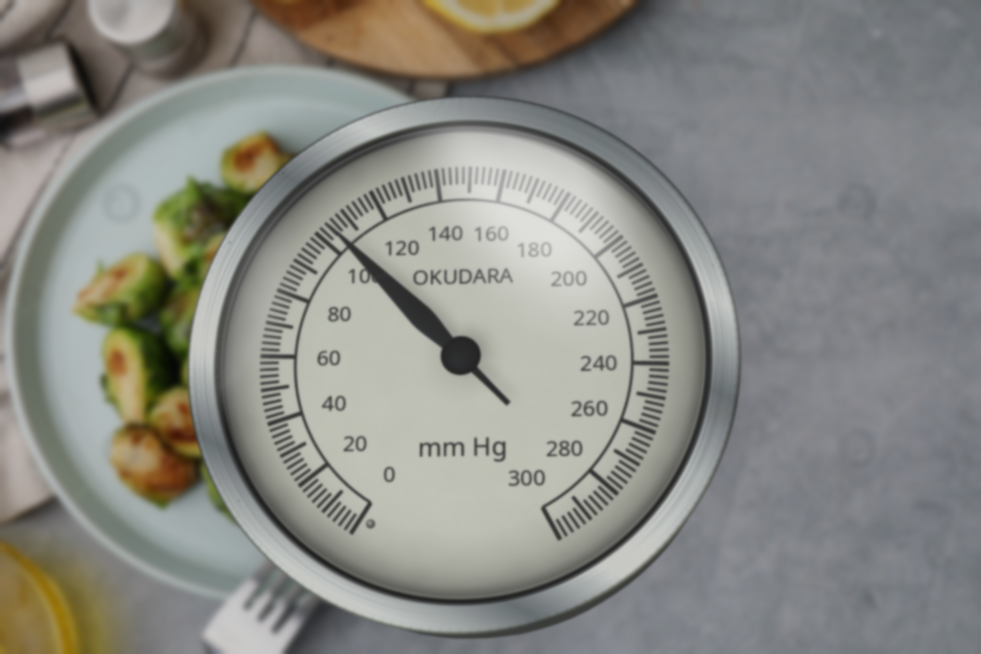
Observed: 104 mmHg
